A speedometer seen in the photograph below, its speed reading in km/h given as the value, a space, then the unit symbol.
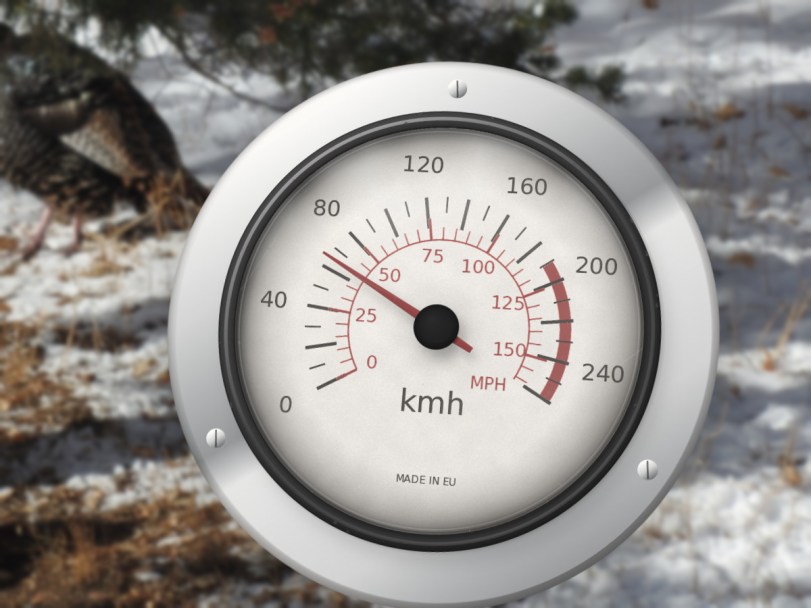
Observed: 65 km/h
